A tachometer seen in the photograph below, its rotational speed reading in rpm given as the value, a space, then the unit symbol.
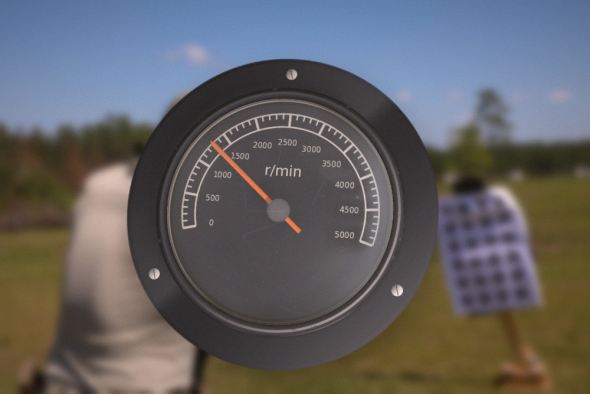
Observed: 1300 rpm
